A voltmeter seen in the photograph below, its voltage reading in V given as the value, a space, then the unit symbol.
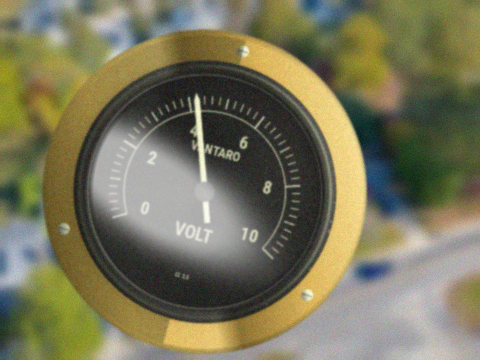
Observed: 4.2 V
